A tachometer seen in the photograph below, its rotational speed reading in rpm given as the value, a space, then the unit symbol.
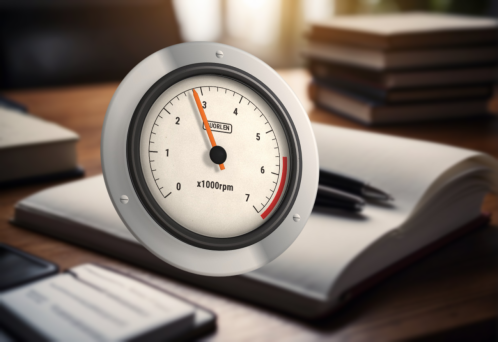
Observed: 2800 rpm
